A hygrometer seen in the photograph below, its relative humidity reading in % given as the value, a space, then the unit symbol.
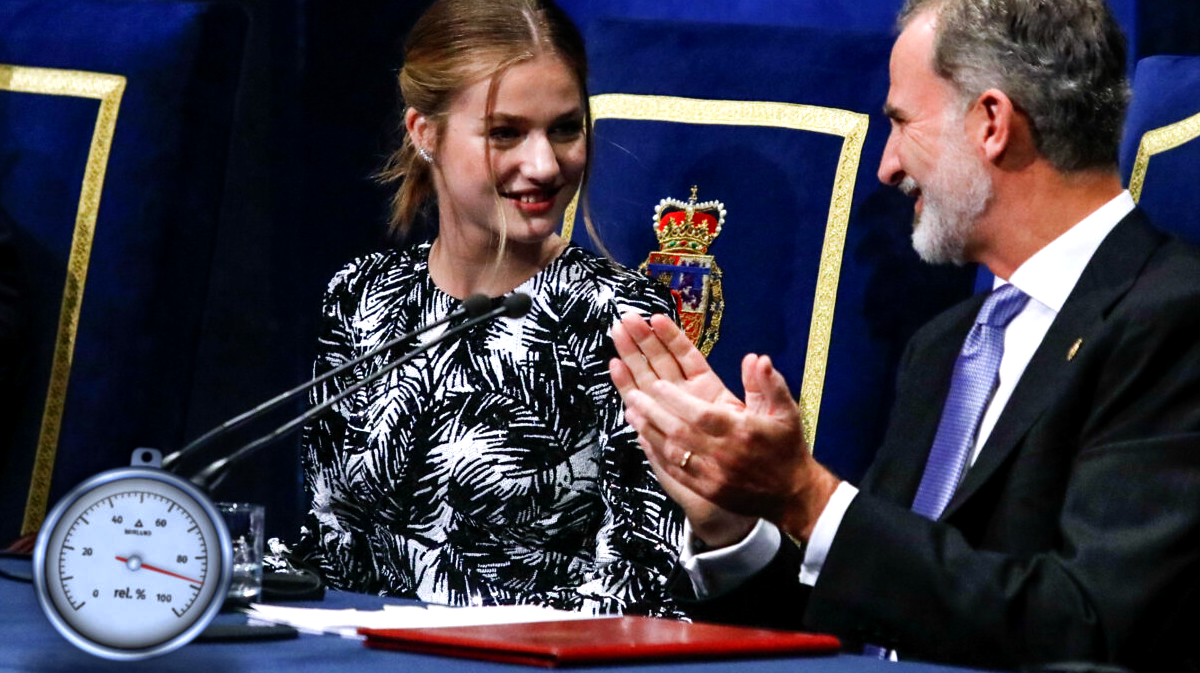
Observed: 88 %
